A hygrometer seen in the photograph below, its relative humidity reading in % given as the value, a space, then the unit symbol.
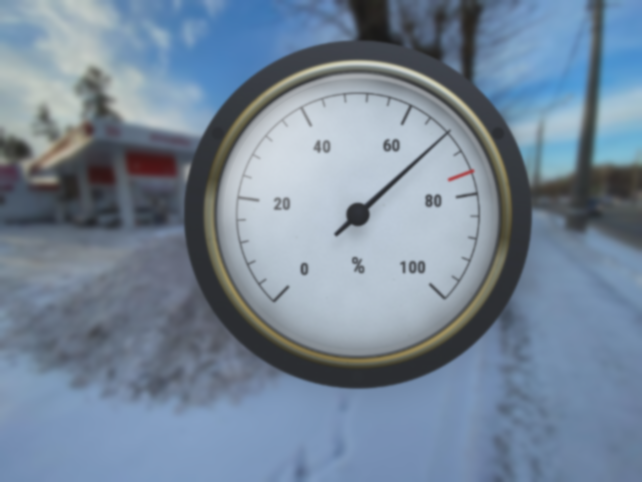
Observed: 68 %
